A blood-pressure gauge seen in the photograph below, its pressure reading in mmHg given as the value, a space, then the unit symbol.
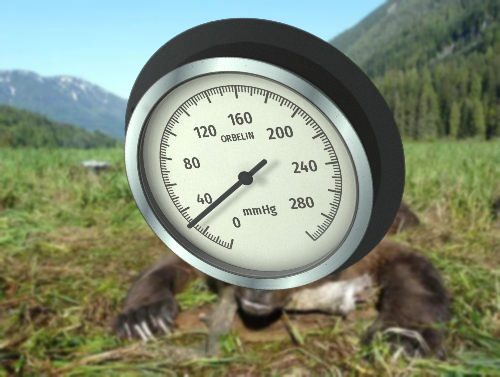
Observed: 30 mmHg
